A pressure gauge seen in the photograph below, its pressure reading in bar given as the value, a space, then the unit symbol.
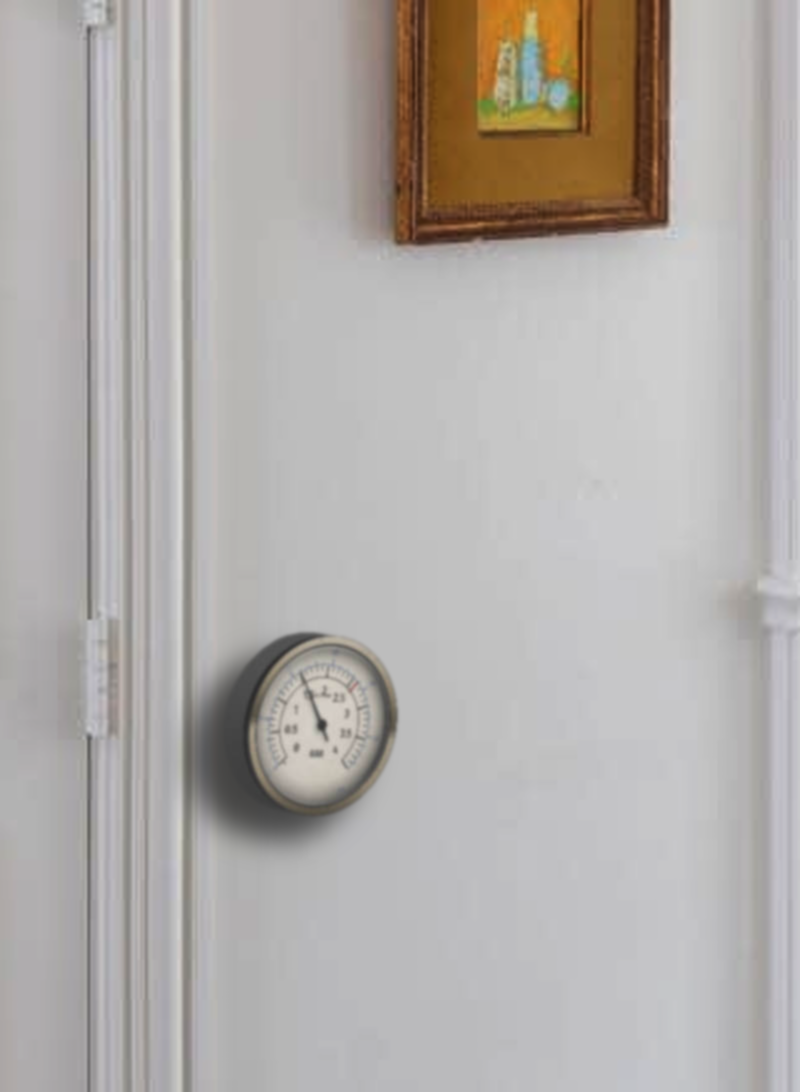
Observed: 1.5 bar
